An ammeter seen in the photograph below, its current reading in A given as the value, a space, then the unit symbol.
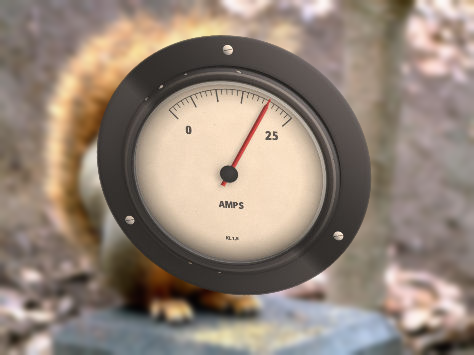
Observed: 20 A
